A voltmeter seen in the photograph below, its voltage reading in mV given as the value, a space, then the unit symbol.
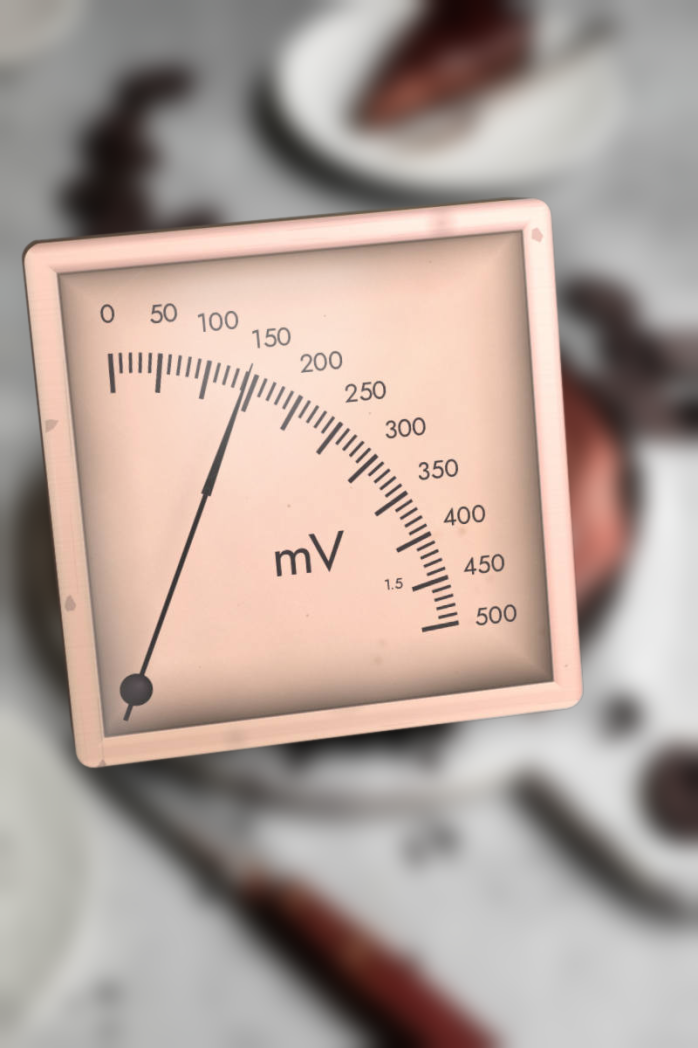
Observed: 140 mV
